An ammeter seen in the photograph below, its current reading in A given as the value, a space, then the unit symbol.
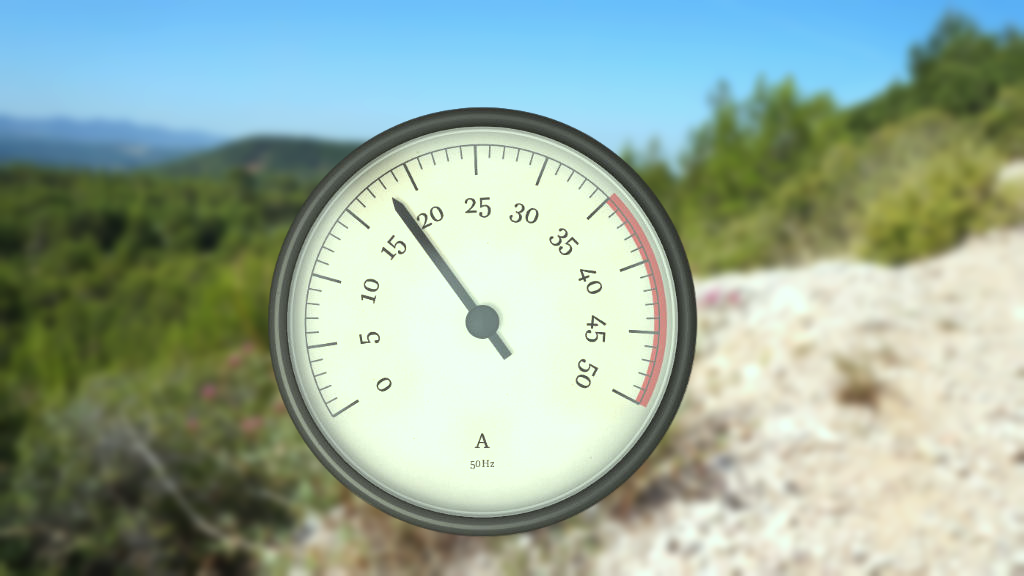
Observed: 18 A
